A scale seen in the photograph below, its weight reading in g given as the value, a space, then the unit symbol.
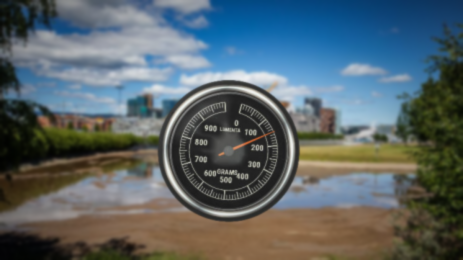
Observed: 150 g
